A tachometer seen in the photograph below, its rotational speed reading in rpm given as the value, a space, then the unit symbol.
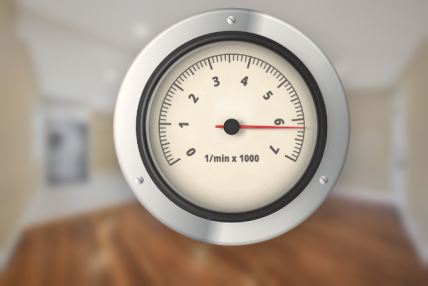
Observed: 6200 rpm
